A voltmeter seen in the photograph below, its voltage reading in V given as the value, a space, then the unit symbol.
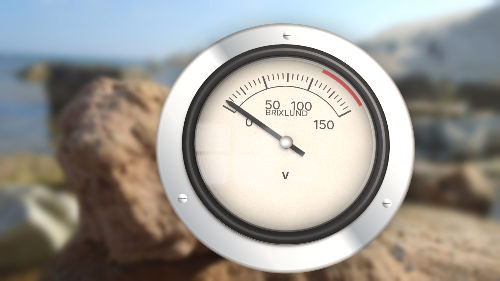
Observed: 5 V
